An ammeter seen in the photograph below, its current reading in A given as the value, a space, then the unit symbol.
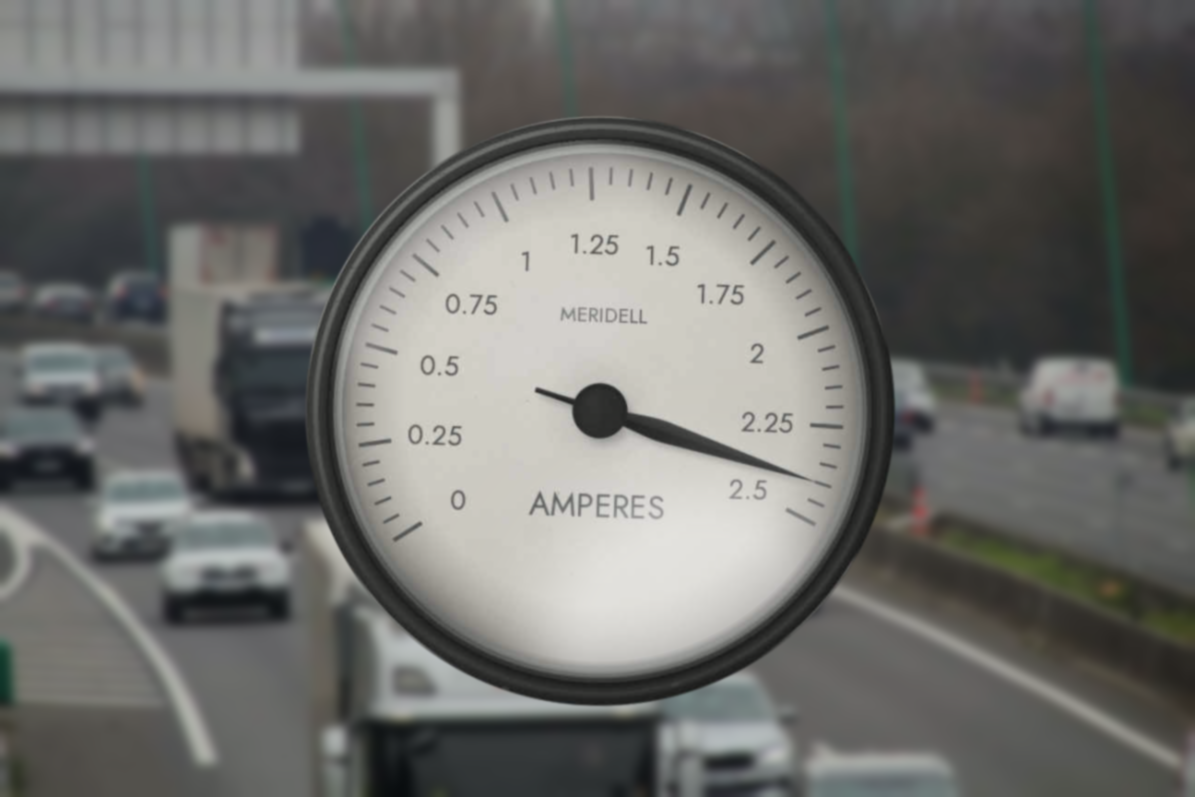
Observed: 2.4 A
